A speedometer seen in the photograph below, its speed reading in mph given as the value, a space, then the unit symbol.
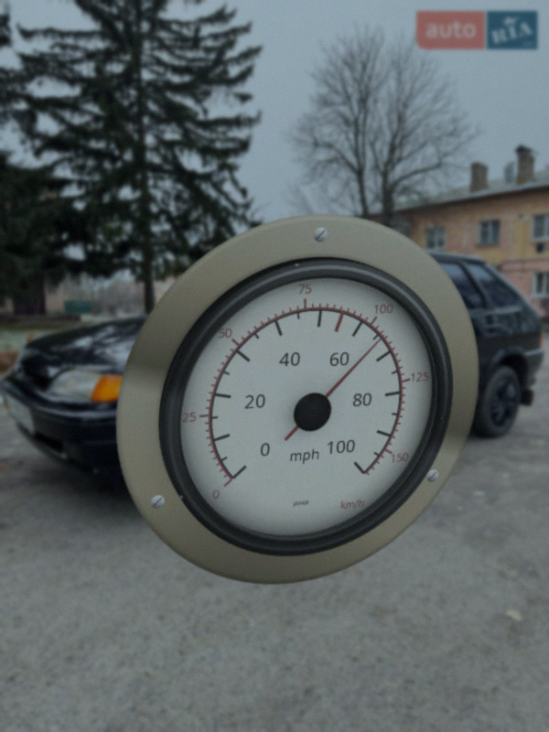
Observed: 65 mph
